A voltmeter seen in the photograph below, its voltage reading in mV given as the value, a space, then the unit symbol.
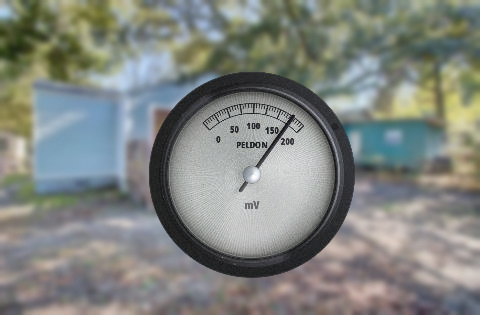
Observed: 175 mV
